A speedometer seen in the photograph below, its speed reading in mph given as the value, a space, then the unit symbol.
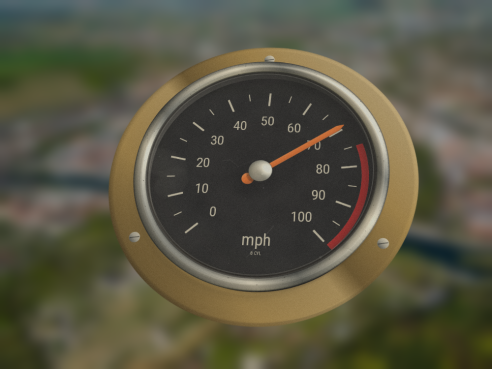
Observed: 70 mph
